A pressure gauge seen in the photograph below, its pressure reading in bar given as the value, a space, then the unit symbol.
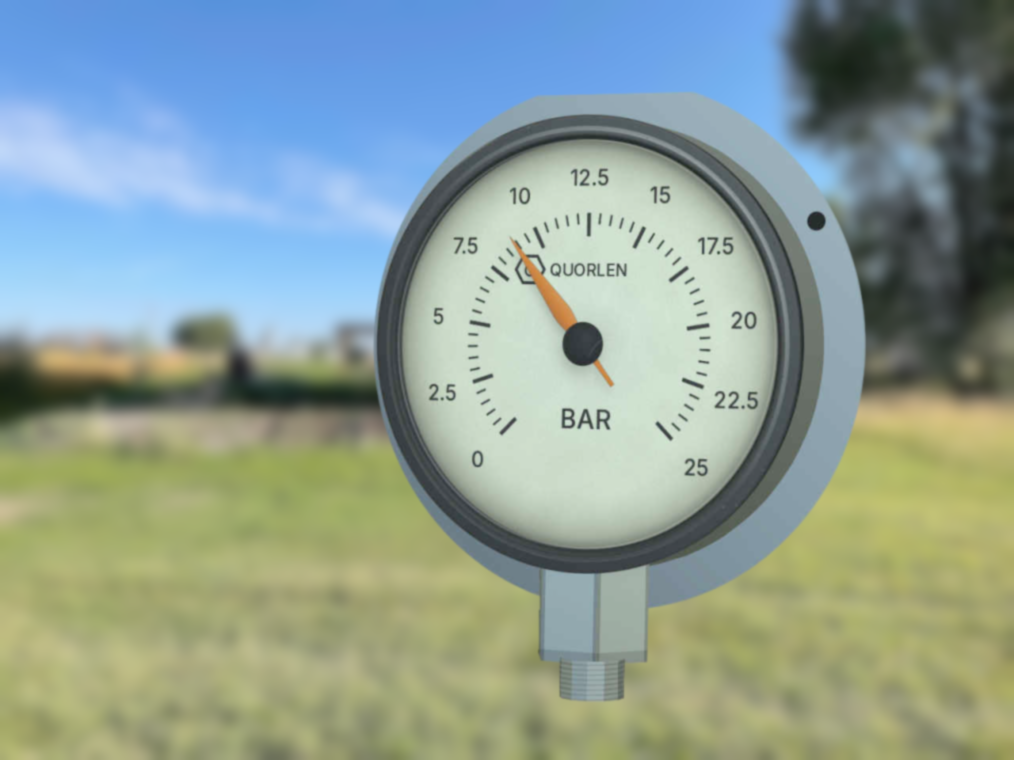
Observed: 9 bar
